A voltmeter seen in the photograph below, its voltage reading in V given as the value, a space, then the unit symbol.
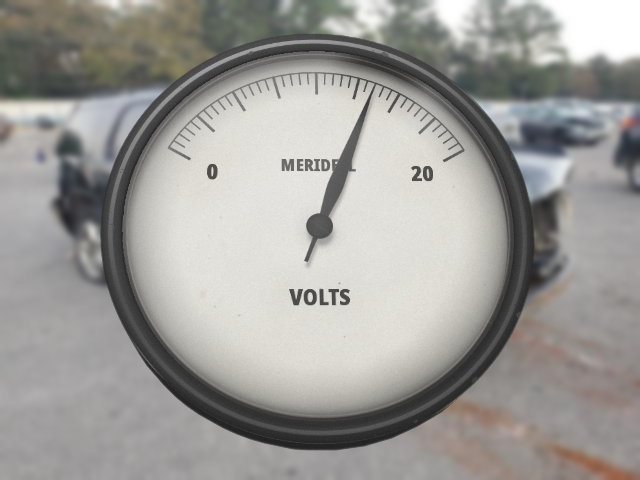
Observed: 13.5 V
